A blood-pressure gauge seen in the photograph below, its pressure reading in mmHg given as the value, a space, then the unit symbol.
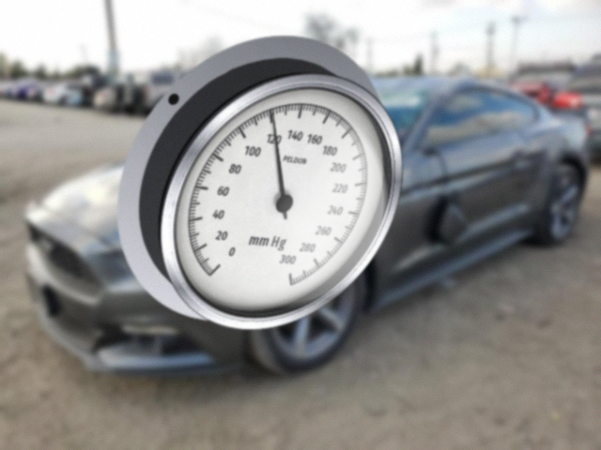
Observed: 120 mmHg
